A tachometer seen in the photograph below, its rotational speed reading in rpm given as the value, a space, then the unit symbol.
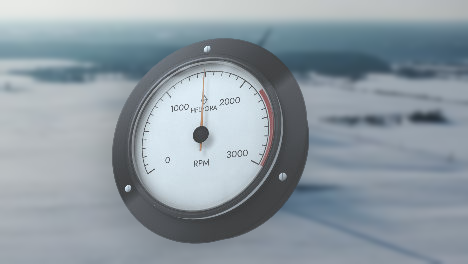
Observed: 1500 rpm
